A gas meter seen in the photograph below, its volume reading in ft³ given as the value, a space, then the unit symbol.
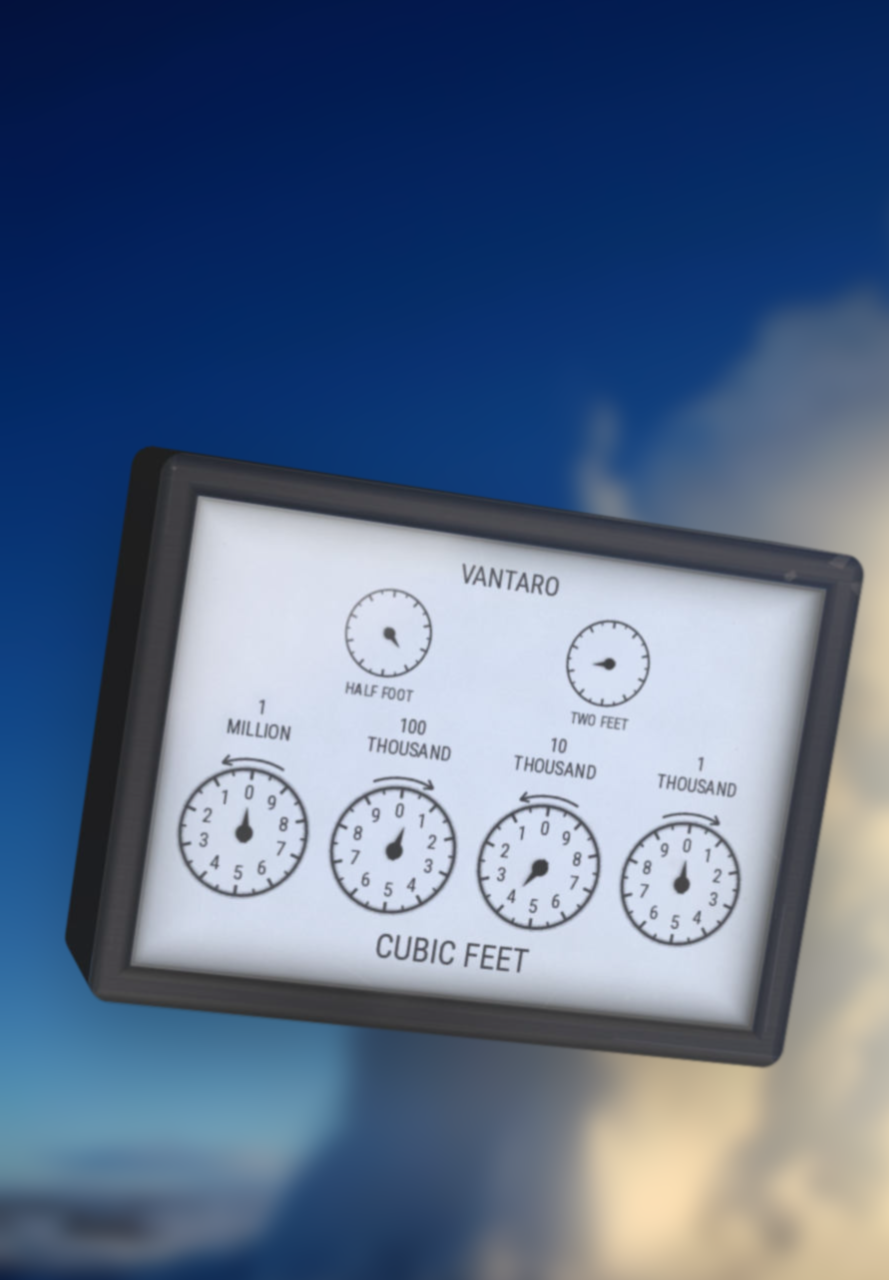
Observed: 4000 ft³
